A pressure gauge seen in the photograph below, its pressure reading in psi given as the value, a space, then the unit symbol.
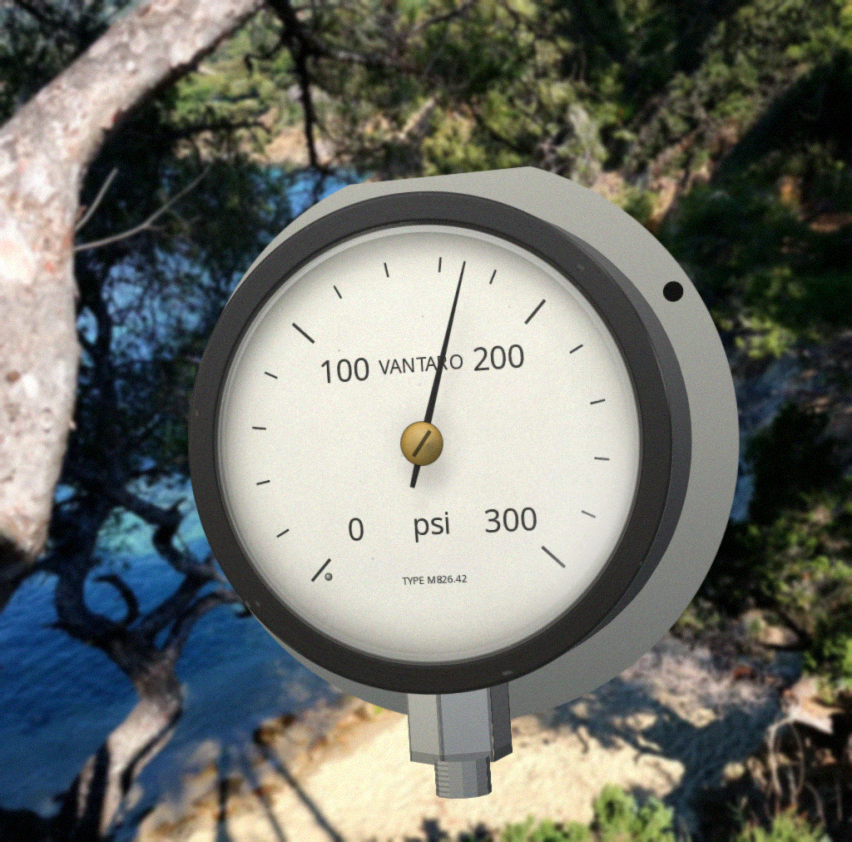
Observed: 170 psi
